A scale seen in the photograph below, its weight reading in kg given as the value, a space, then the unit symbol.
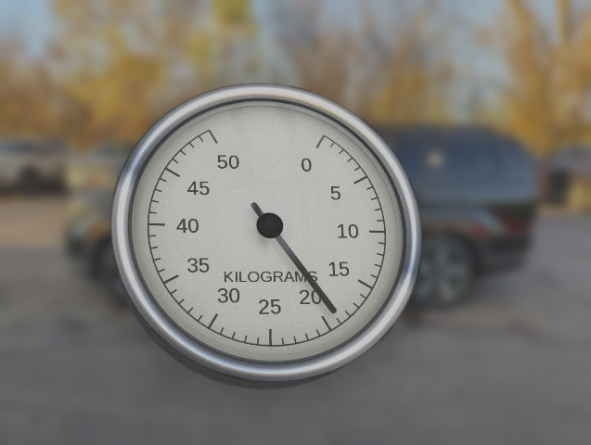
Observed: 19 kg
